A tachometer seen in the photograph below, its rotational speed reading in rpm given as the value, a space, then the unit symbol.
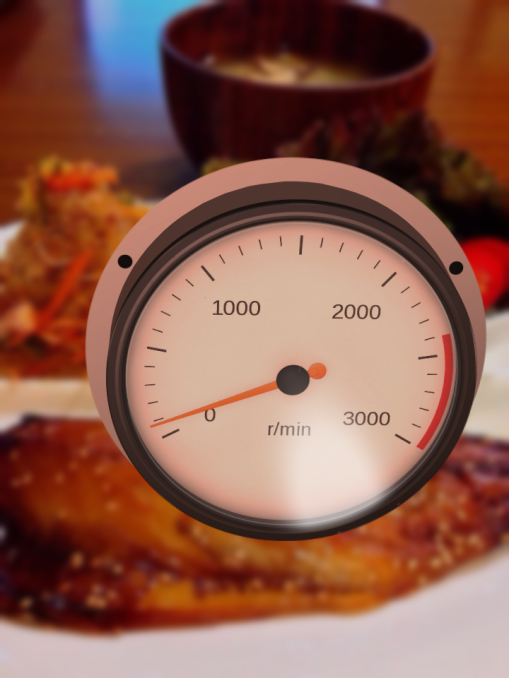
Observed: 100 rpm
